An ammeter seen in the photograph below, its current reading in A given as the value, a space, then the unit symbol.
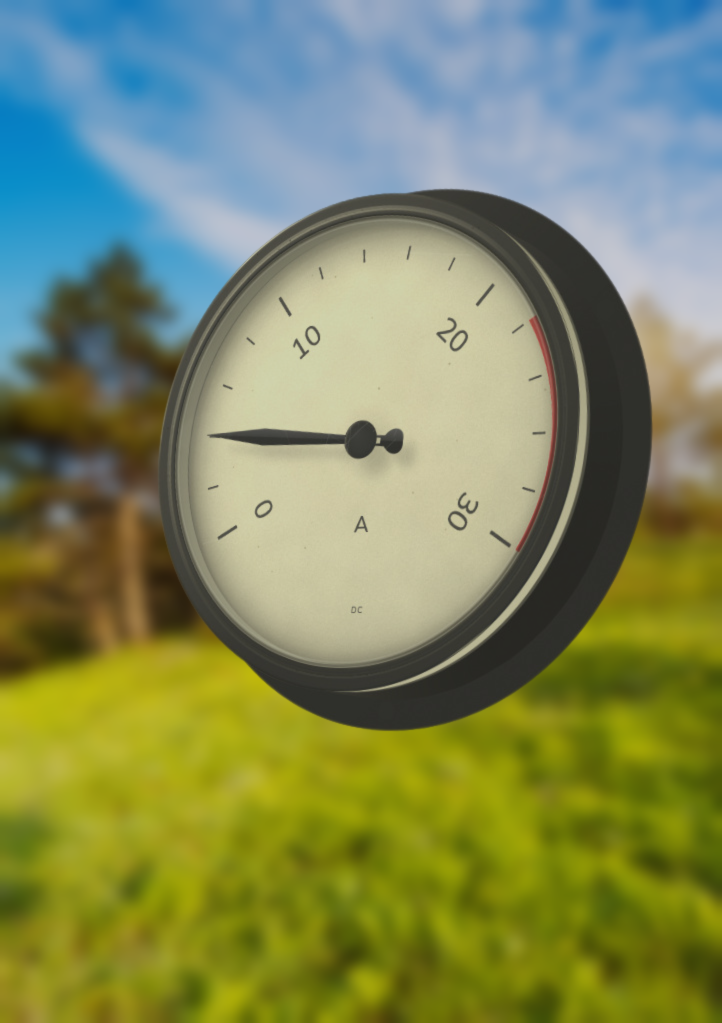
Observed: 4 A
